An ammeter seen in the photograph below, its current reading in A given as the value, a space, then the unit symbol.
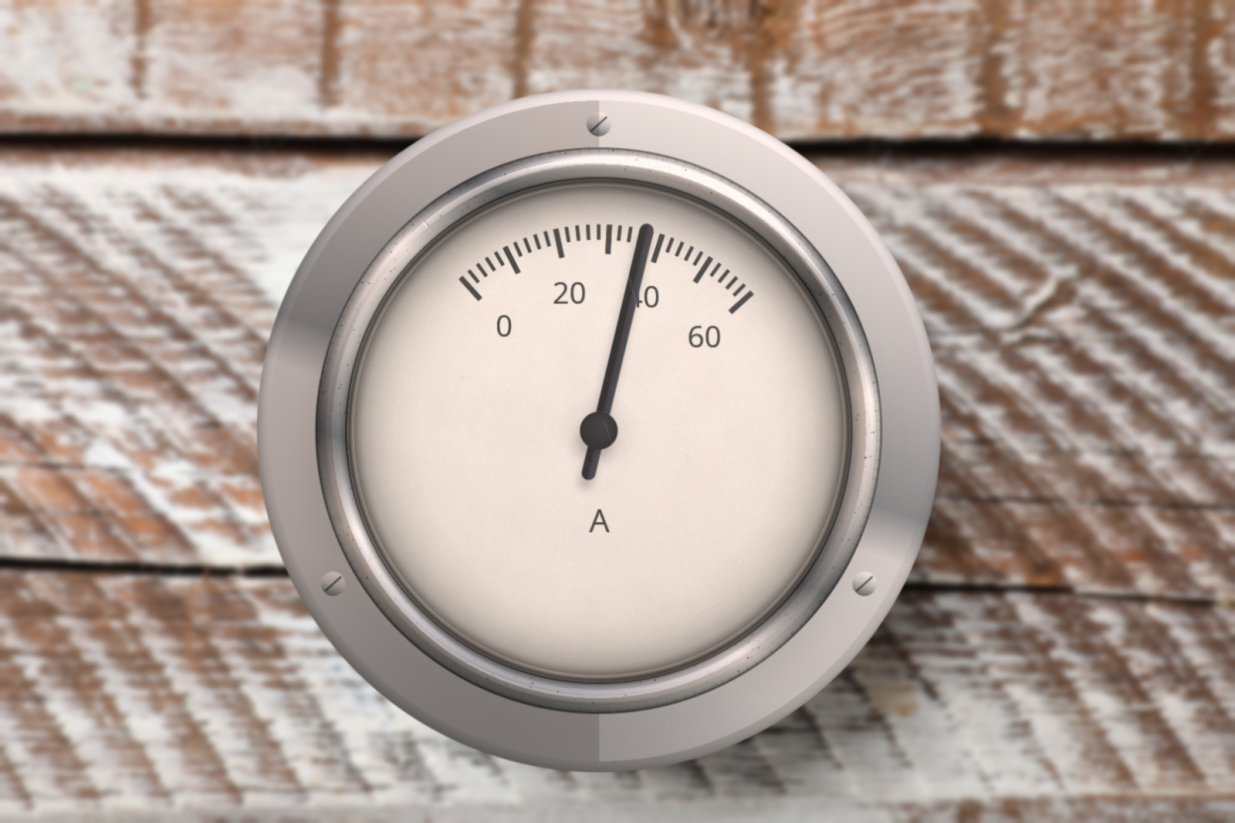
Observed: 37 A
